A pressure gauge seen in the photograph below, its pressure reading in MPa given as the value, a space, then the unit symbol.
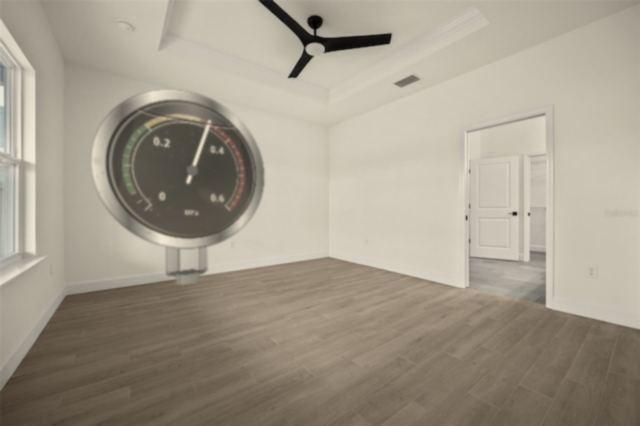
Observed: 0.34 MPa
